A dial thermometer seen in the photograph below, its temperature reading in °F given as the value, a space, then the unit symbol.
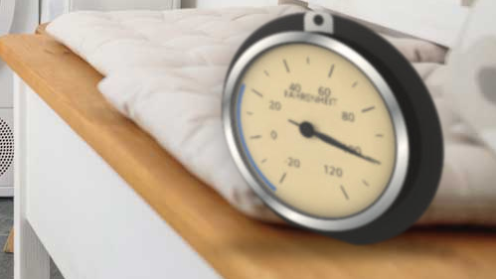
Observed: 100 °F
